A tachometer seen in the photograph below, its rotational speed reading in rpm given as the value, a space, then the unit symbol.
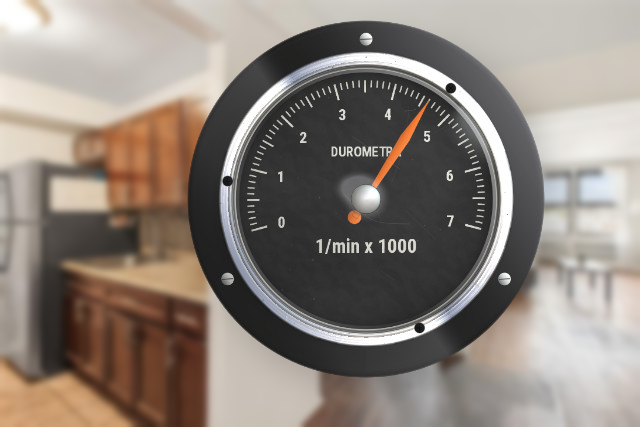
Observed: 4600 rpm
